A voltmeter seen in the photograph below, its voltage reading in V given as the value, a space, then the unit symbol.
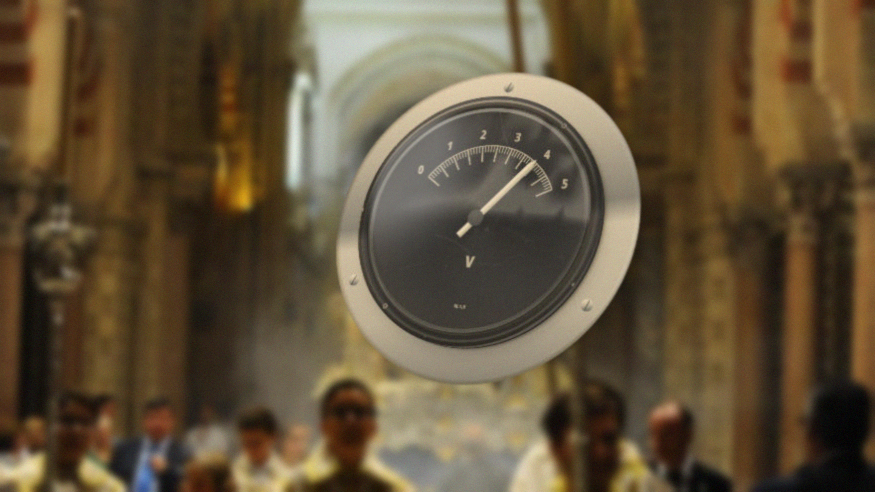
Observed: 4 V
